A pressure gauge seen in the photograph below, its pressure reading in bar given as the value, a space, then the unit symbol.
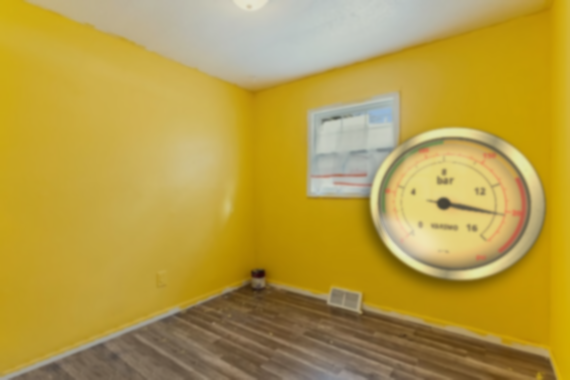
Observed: 14 bar
